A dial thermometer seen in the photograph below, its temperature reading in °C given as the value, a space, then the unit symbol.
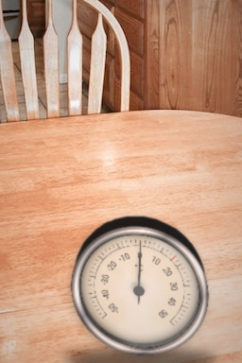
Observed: 0 °C
